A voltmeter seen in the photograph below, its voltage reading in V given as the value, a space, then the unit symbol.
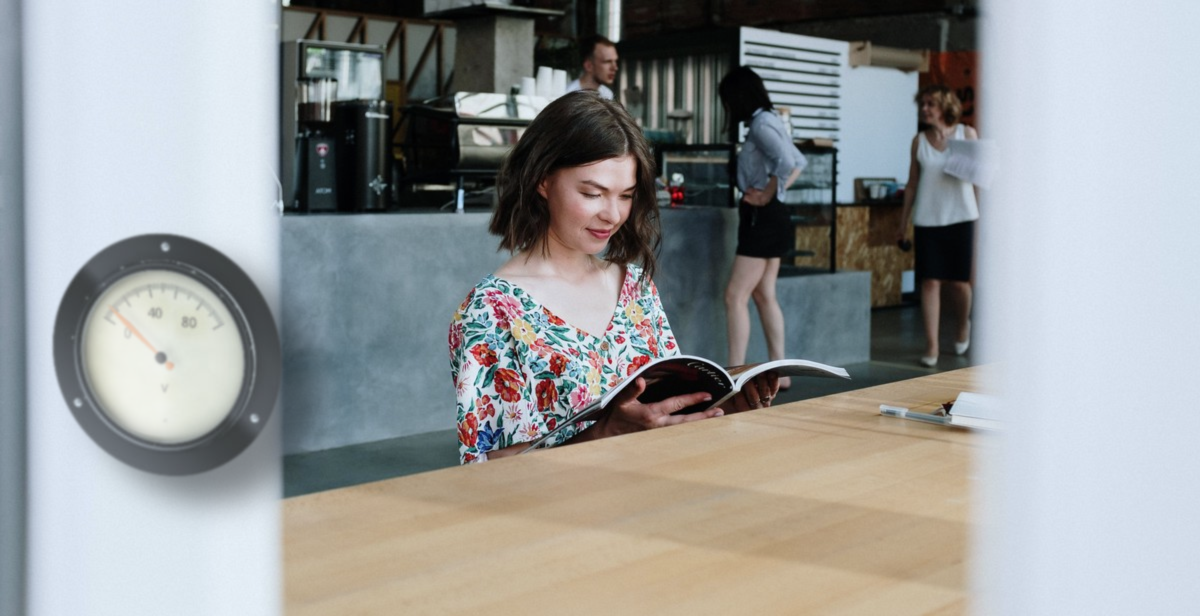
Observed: 10 V
